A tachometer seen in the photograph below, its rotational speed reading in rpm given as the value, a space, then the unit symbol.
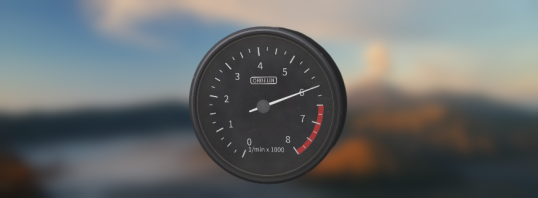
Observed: 6000 rpm
